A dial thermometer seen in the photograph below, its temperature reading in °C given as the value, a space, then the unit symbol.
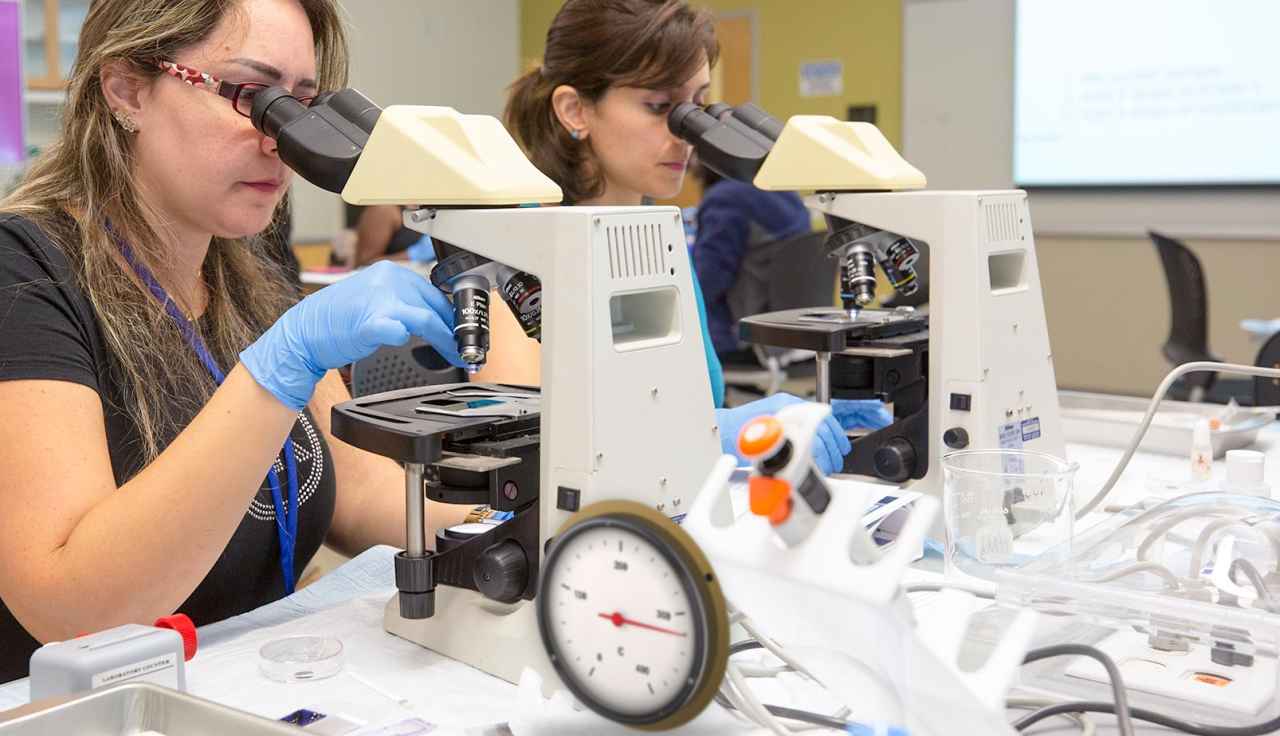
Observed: 320 °C
